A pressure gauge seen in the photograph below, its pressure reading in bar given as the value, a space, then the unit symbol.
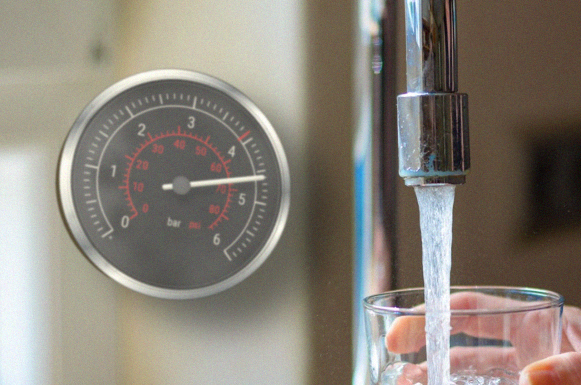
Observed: 4.6 bar
